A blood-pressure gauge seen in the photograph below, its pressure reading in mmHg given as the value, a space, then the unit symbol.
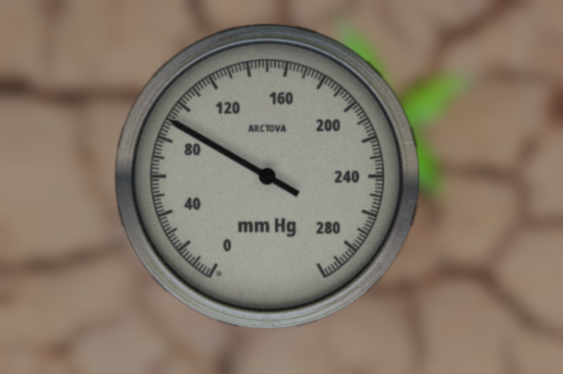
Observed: 90 mmHg
